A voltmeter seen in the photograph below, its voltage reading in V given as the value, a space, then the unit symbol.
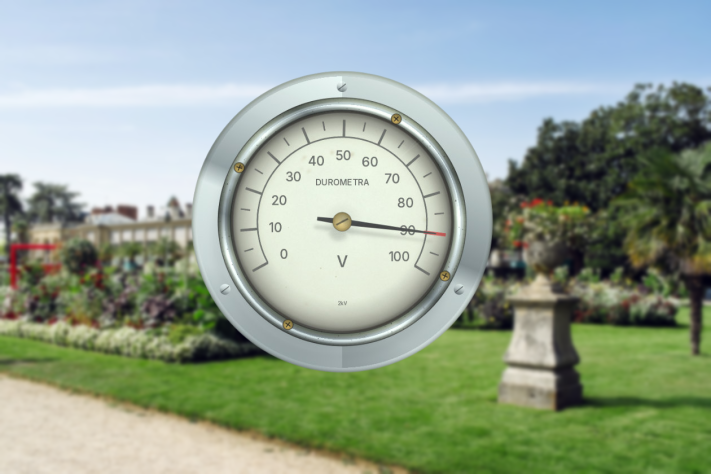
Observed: 90 V
